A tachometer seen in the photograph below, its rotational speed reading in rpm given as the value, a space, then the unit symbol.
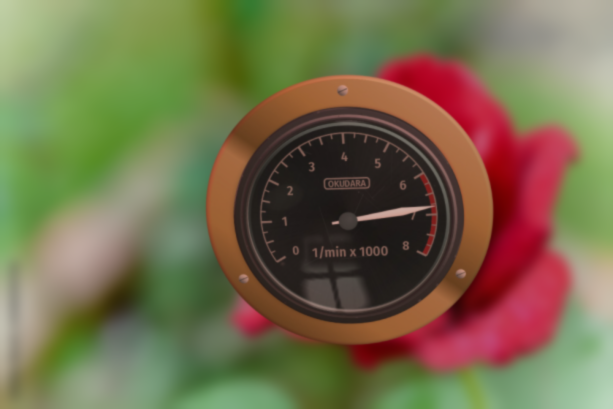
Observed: 6750 rpm
